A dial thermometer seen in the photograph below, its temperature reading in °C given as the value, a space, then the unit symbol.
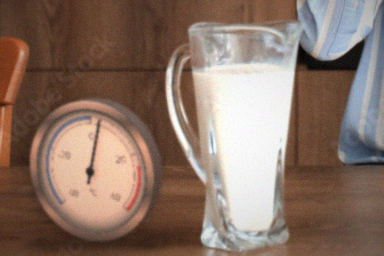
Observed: 4 °C
